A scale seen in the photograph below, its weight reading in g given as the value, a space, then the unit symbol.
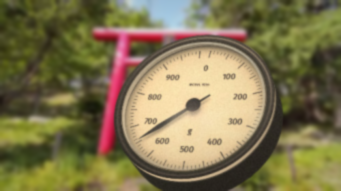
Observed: 650 g
